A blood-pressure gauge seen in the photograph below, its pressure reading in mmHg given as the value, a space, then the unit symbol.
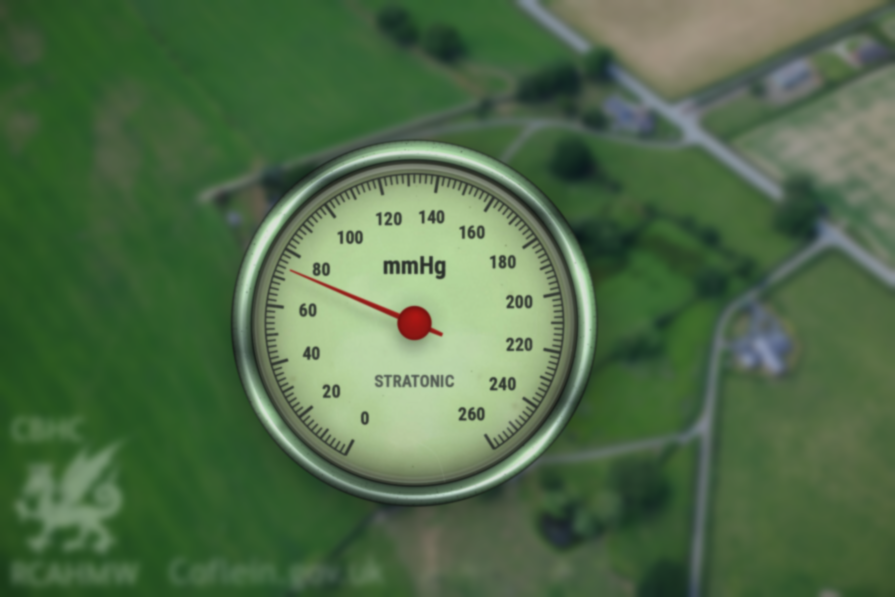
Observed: 74 mmHg
